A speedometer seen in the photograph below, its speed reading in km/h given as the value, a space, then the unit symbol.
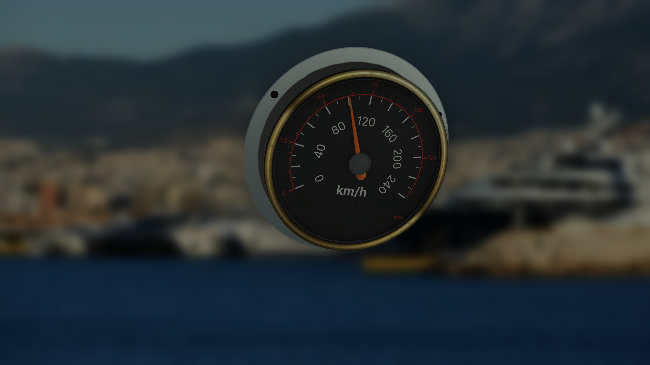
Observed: 100 km/h
